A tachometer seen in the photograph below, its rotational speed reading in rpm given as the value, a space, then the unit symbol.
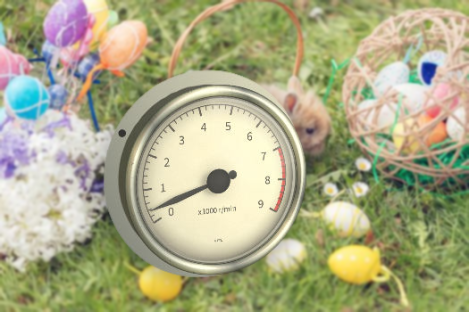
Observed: 400 rpm
